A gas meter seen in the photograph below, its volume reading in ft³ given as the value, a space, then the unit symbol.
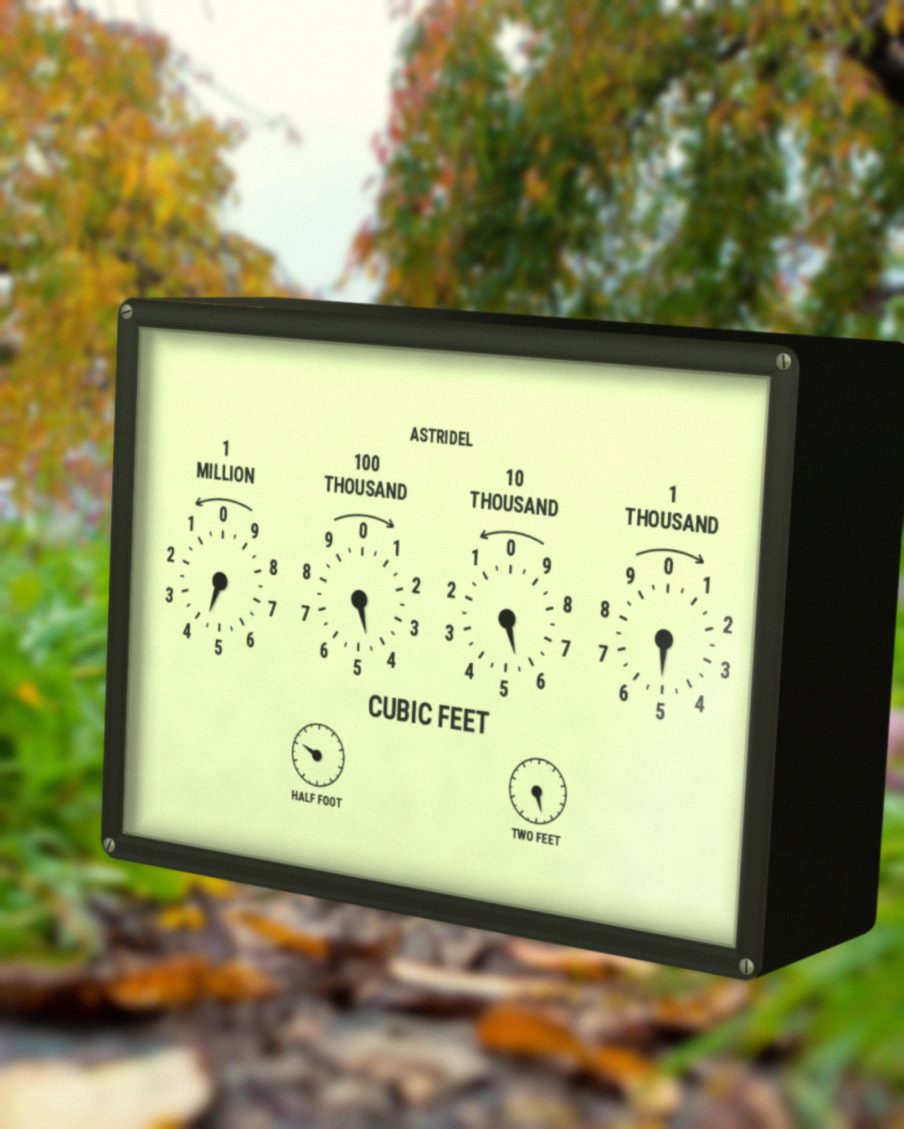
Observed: 445500 ft³
